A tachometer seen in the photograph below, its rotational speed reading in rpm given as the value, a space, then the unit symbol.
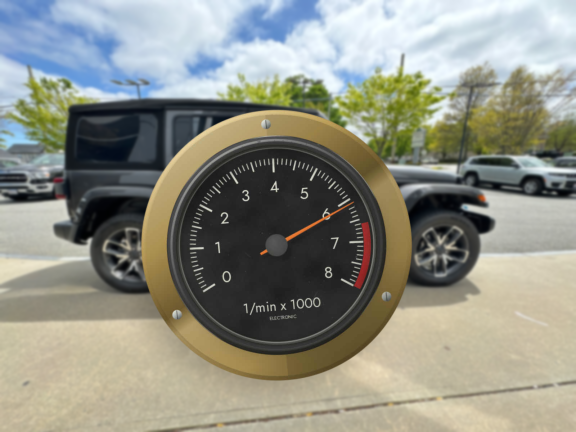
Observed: 6100 rpm
